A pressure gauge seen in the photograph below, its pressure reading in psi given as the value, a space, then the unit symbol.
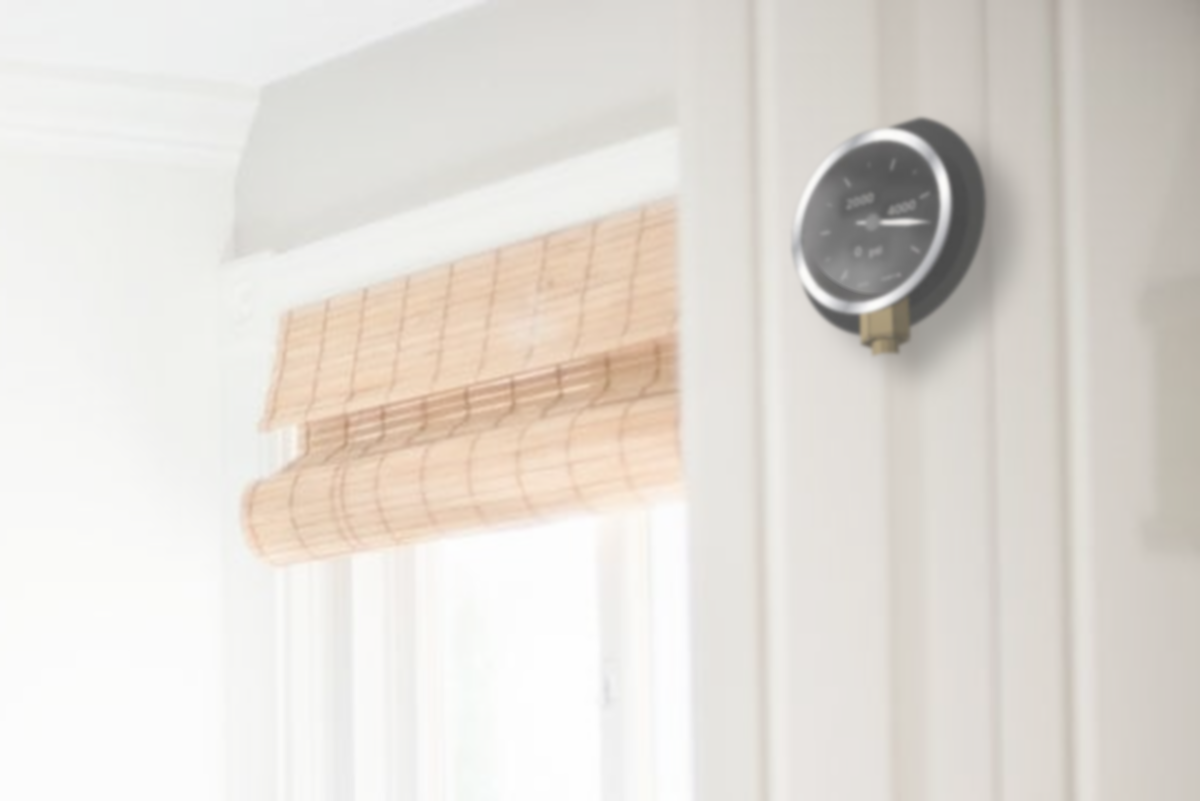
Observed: 4500 psi
